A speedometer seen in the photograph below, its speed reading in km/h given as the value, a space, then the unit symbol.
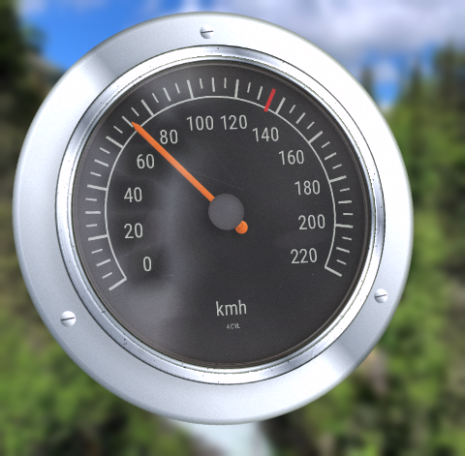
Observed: 70 km/h
